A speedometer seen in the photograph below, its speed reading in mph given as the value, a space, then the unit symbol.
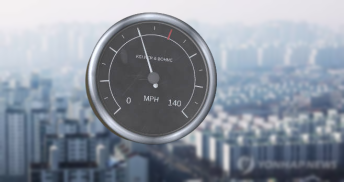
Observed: 60 mph
